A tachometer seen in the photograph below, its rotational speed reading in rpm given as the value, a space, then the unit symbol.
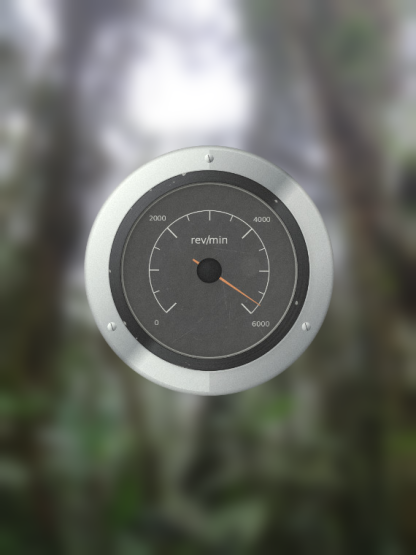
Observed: 5750 rpm
